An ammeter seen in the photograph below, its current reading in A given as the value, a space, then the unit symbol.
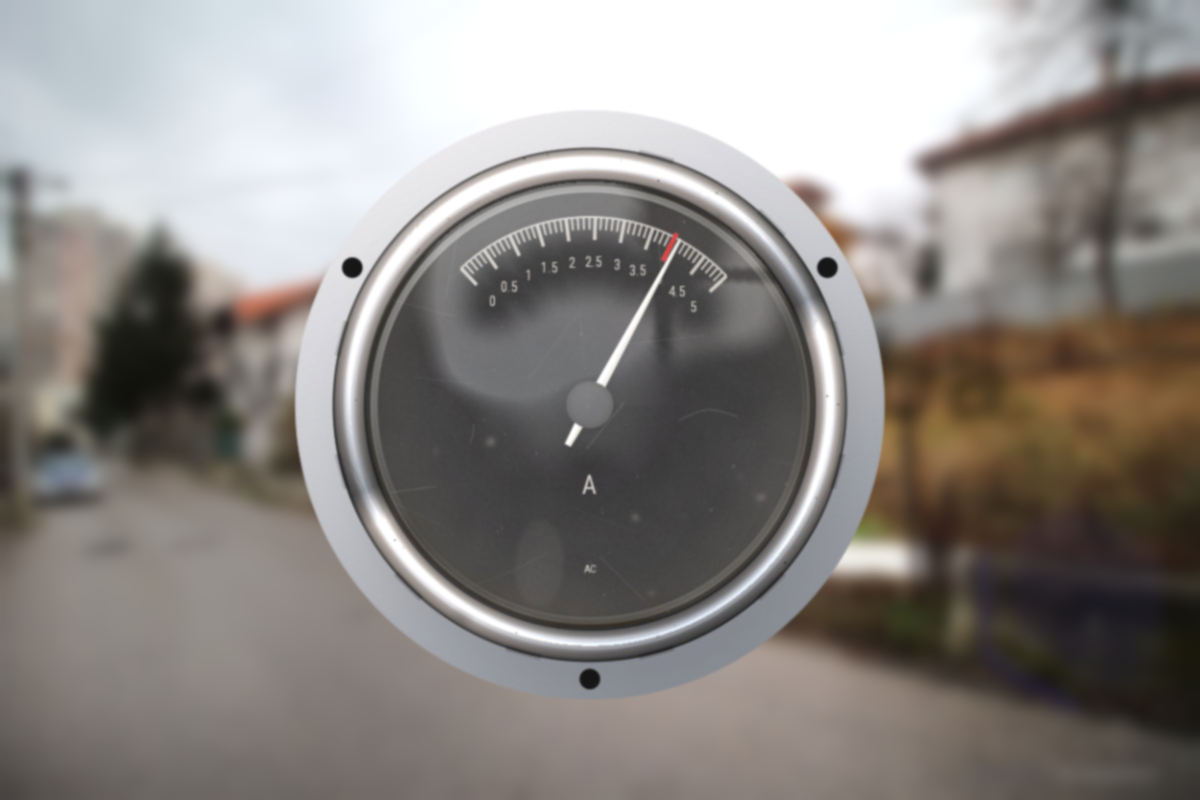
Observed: 4 A
